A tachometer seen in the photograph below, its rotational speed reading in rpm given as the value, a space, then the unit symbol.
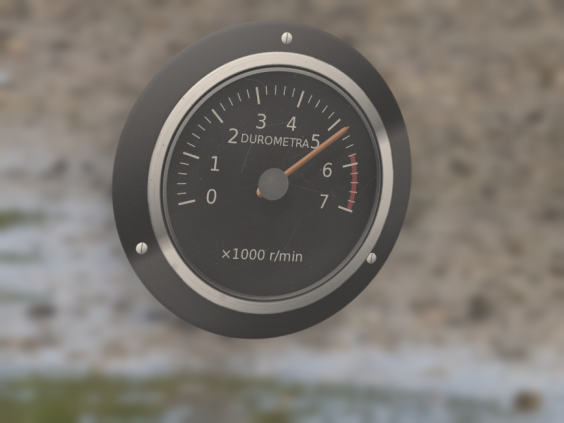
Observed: 5200 rpm
